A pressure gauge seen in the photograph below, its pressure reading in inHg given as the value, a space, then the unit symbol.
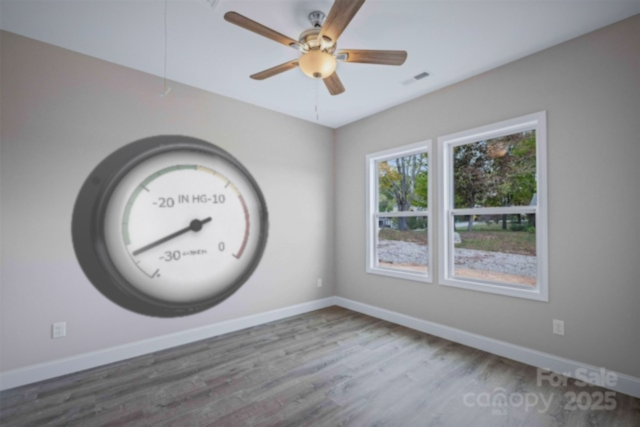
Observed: -27 inHg
